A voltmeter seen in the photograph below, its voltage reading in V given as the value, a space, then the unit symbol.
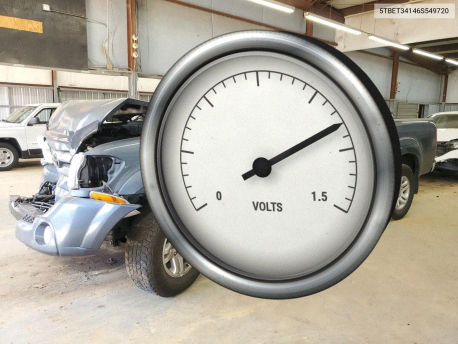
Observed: 1.15 V
